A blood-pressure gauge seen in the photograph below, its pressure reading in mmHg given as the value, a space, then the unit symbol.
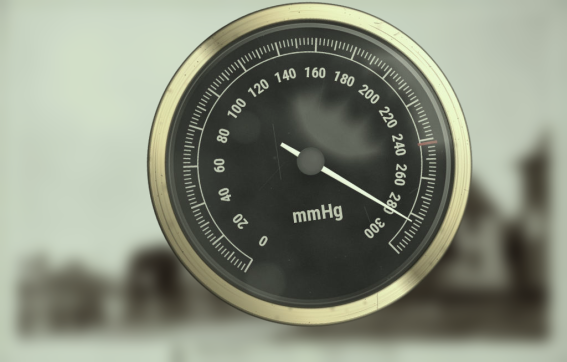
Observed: 284 mmHg
